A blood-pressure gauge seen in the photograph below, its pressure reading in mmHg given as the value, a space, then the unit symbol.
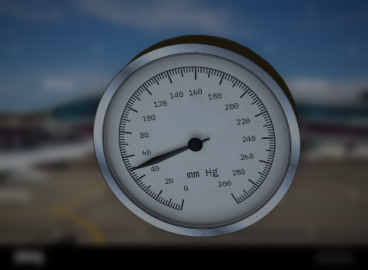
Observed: 50 mmHg
